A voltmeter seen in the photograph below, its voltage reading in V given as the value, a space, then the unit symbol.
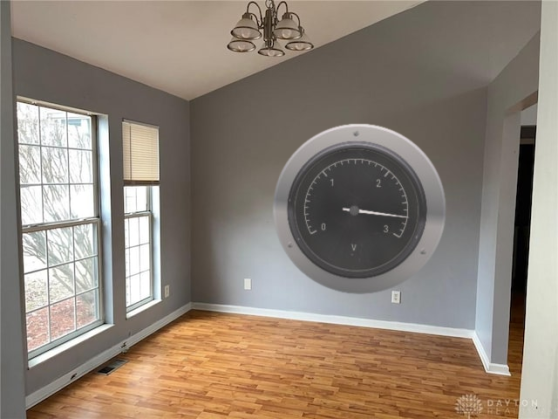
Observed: 2.7 V
